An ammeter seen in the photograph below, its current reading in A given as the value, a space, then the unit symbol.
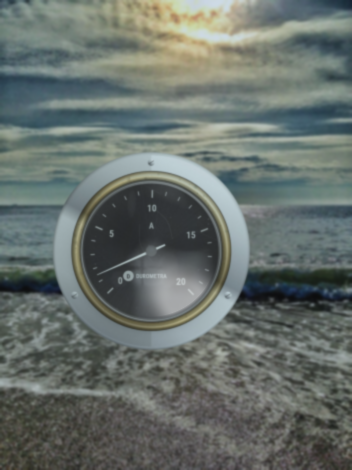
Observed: 1.5 A
